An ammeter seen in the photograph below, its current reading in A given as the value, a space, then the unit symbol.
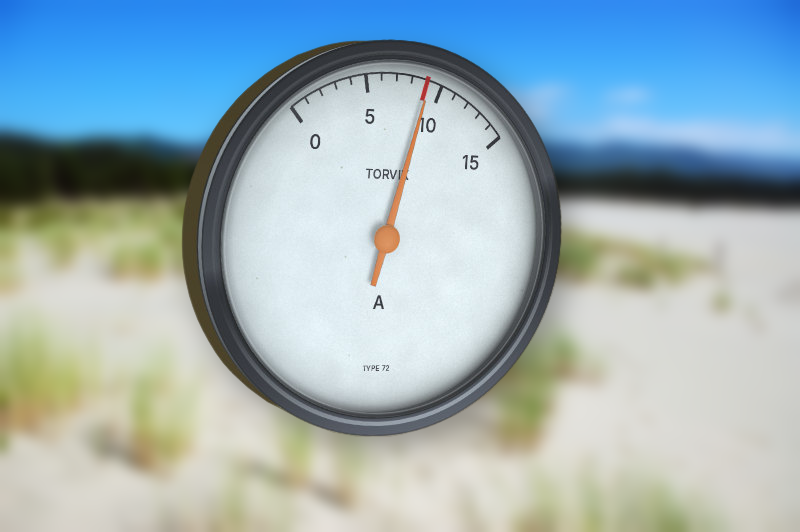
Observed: 9 A
